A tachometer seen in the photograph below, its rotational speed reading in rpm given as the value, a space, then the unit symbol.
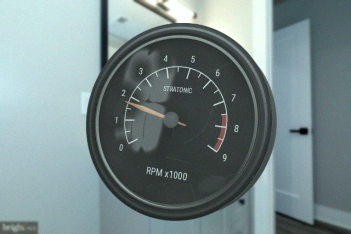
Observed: 1750 rpm
